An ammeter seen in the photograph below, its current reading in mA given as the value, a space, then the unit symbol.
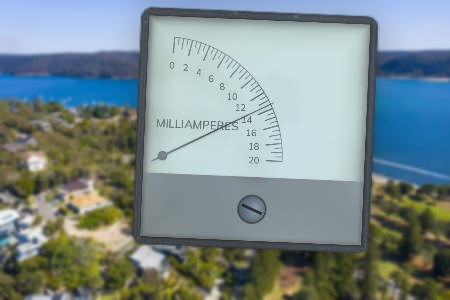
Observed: 13.5 mA
